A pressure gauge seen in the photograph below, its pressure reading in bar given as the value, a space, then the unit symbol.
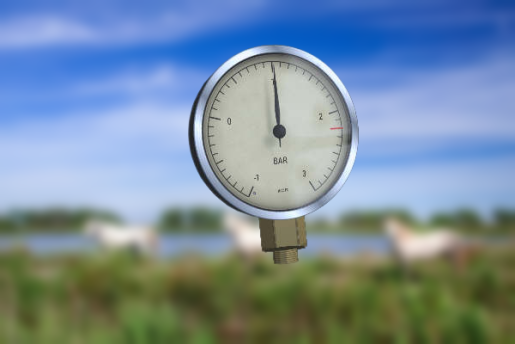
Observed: 1 bar
